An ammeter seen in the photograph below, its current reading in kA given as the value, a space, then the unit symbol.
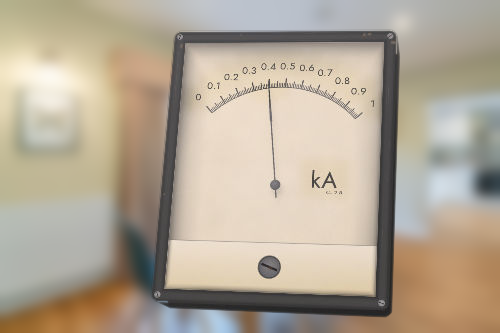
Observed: 0.4 kA
